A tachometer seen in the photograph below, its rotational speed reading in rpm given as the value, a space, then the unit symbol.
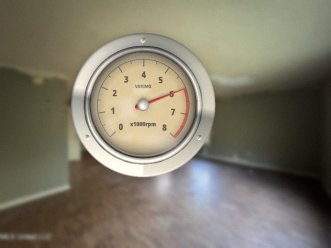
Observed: 6000 rpm
